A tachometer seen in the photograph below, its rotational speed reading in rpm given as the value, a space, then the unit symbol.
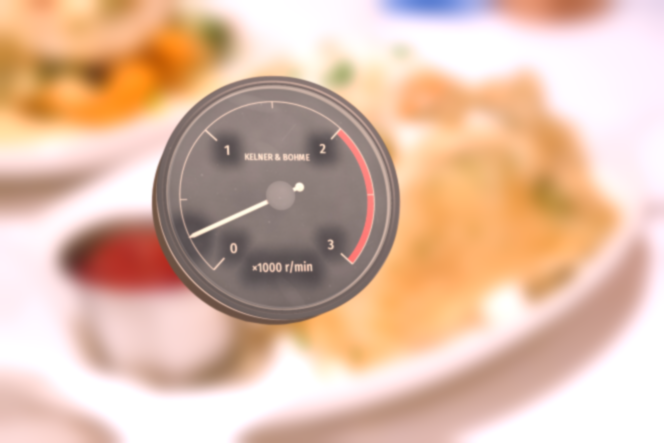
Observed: 250 rpm
